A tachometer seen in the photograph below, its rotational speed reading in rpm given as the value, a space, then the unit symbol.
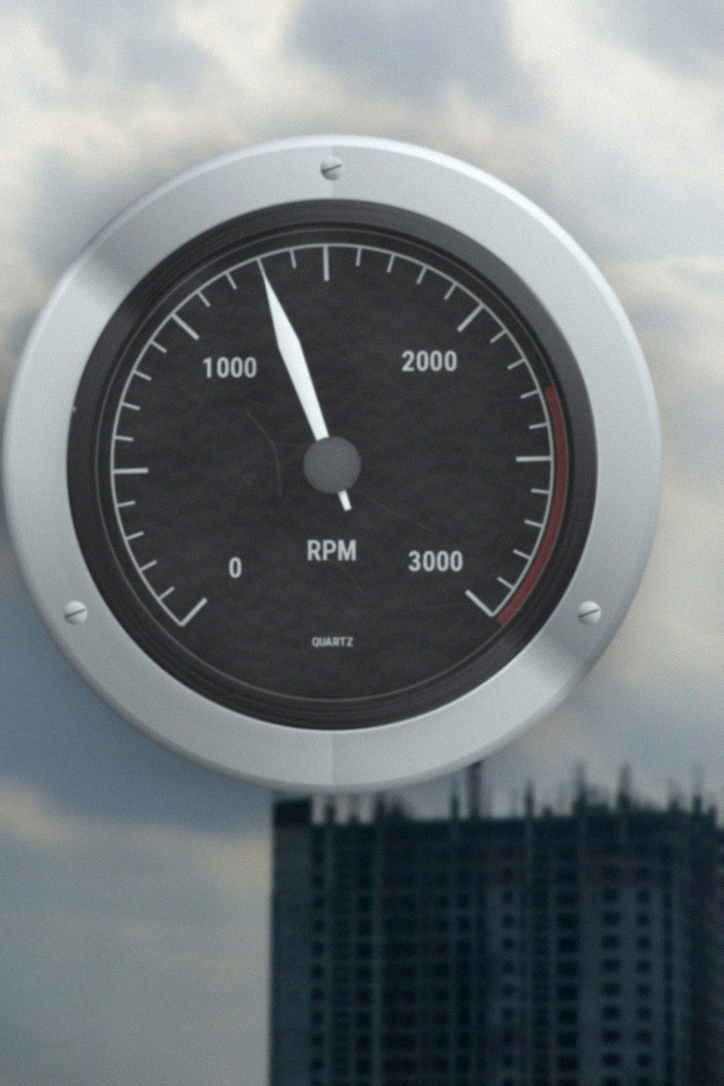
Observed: 1300 rpm
